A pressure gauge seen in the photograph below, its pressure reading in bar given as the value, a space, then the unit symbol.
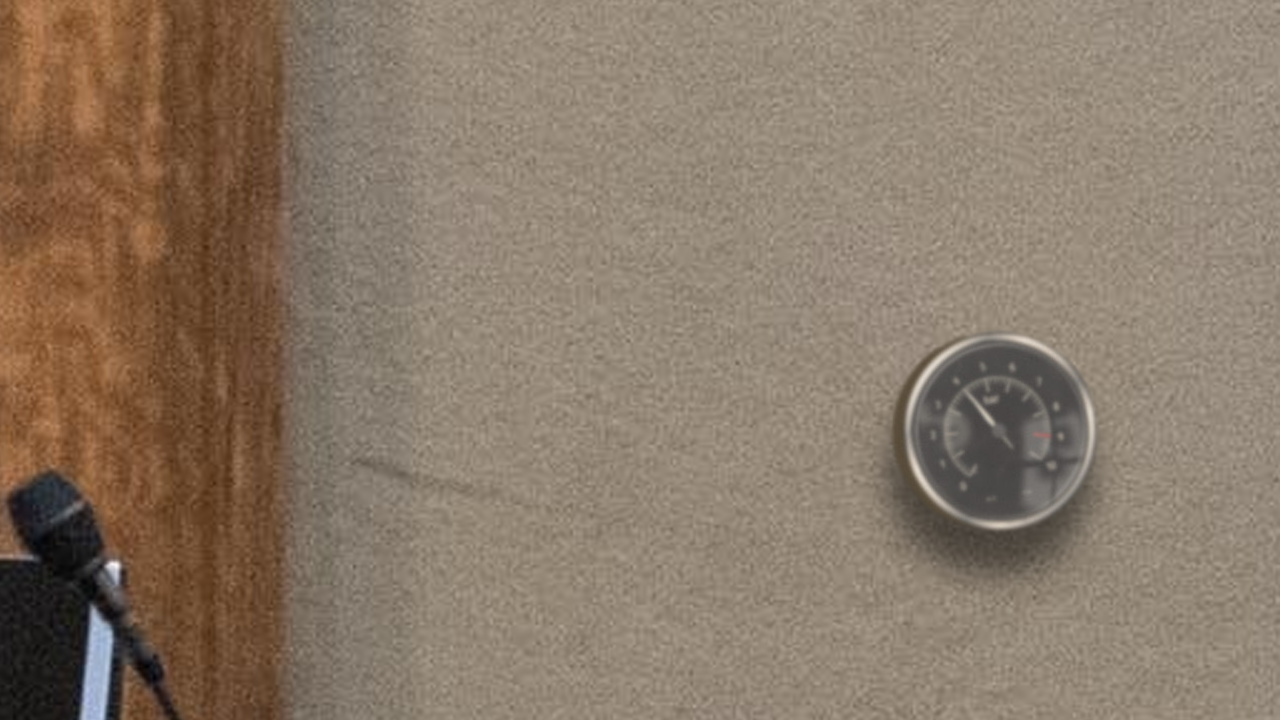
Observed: 4 bar
